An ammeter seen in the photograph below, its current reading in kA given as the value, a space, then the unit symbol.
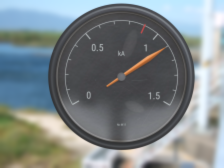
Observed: 1.1 kA
